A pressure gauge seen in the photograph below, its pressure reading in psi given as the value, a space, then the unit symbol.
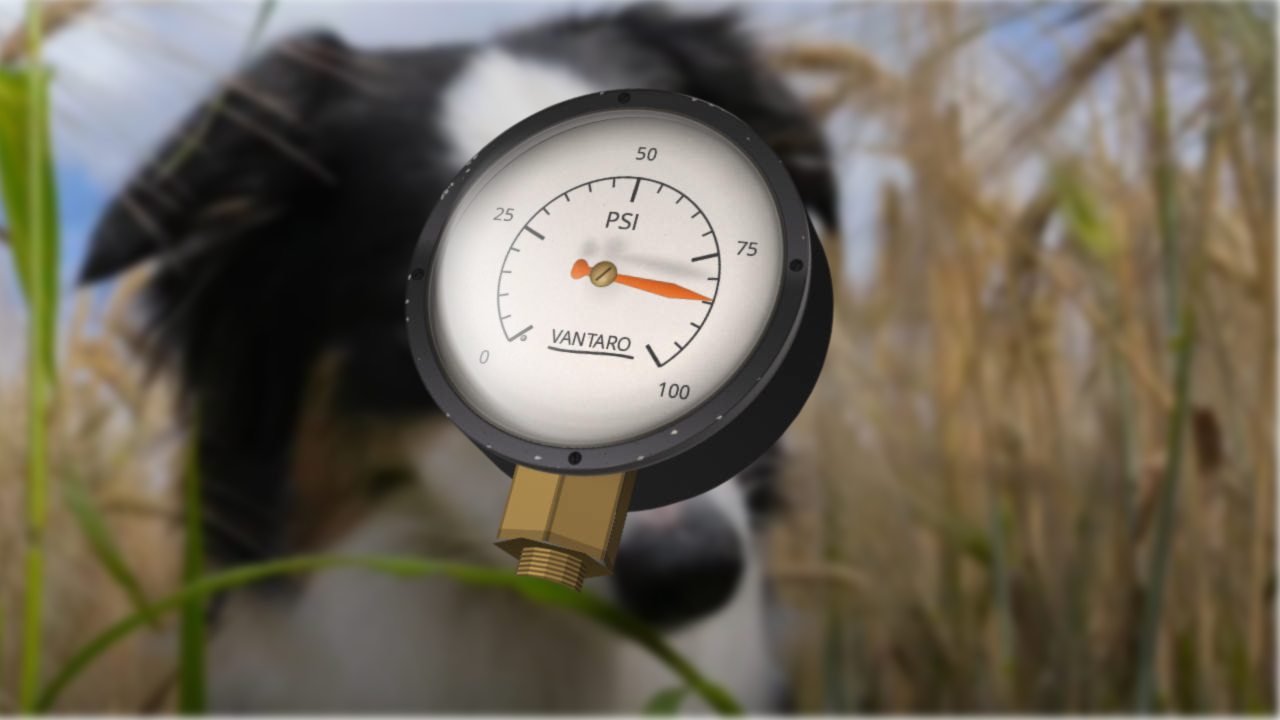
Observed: 85 psi
